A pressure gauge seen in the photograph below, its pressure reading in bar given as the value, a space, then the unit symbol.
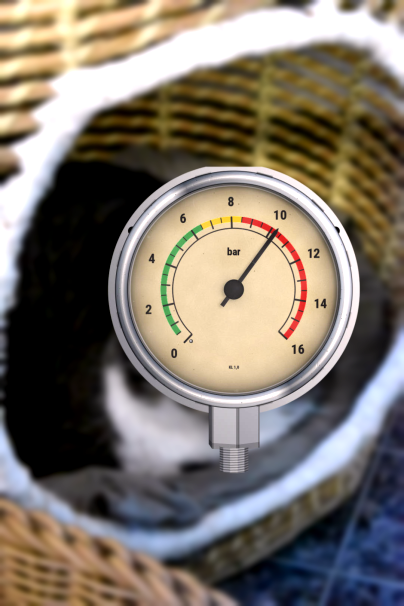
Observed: 10.25 bar
